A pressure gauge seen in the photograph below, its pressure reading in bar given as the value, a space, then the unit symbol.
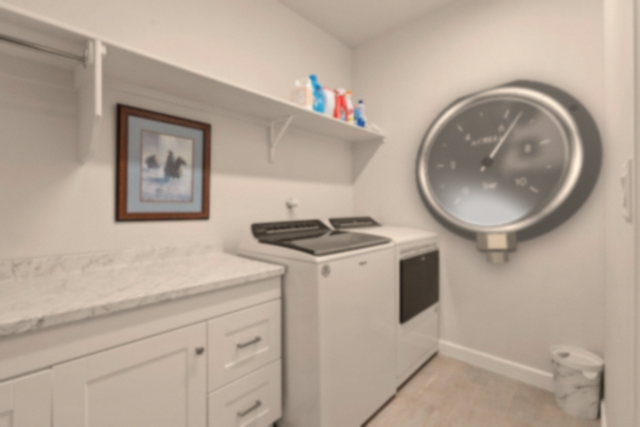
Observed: 6.5 bar
